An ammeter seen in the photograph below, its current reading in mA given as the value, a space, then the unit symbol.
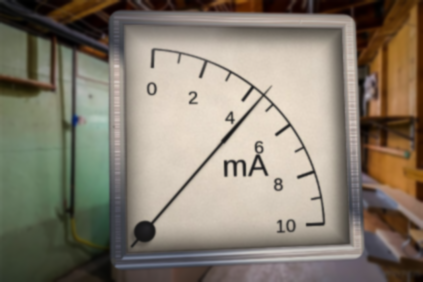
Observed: 4.5 mA
